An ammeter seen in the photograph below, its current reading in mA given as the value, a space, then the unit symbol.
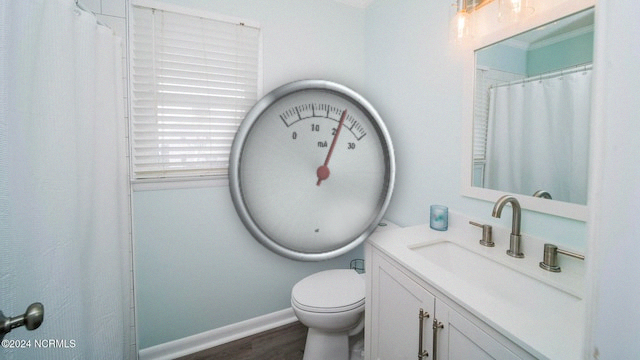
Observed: 20 mA
